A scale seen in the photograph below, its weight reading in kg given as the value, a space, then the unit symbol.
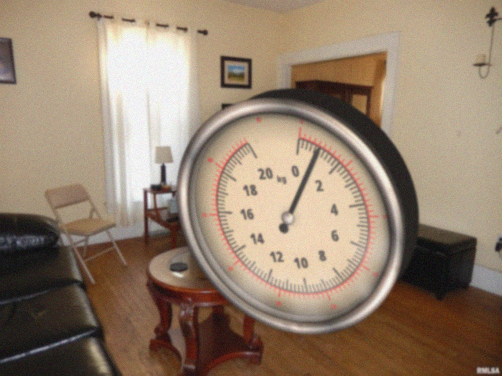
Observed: 1 kg
